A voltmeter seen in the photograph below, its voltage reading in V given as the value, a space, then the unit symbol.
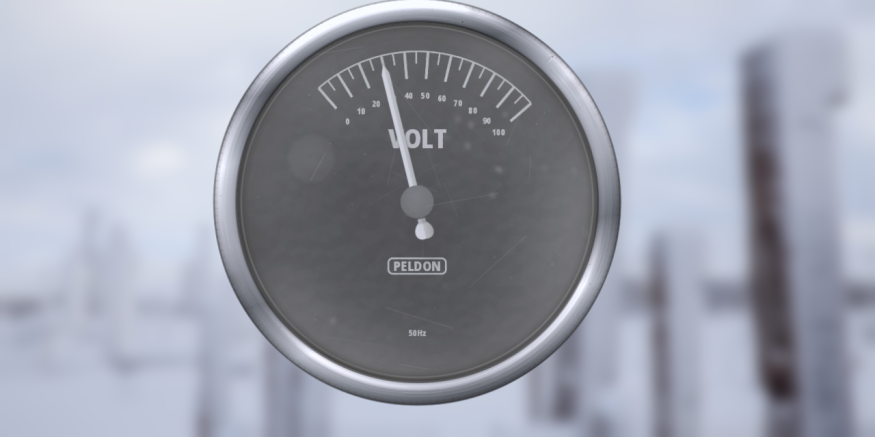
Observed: 30 V
